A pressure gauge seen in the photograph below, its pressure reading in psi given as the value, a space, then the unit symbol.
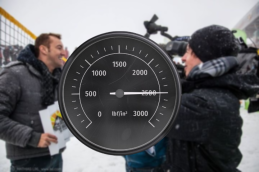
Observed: 2500 psi
